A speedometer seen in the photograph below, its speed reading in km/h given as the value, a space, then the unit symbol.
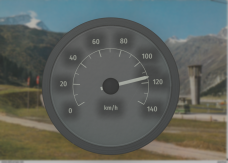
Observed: 115 km/h
